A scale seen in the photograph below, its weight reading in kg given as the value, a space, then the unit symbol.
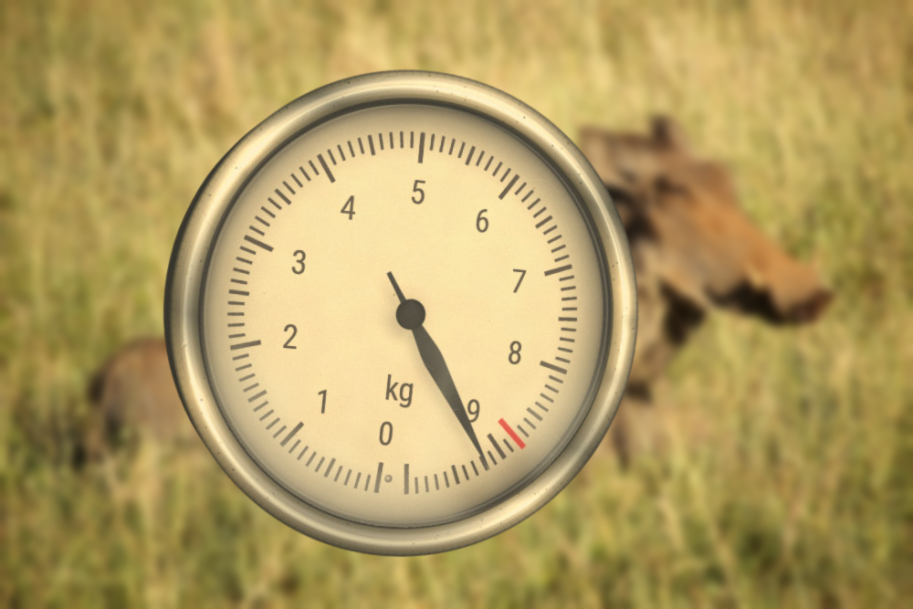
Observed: 9.2 kg
